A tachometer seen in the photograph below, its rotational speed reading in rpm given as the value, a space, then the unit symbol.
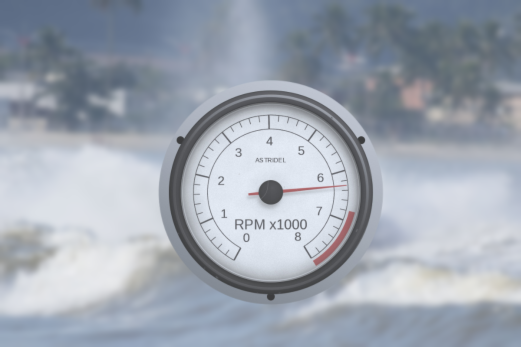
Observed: 6300 rpm
